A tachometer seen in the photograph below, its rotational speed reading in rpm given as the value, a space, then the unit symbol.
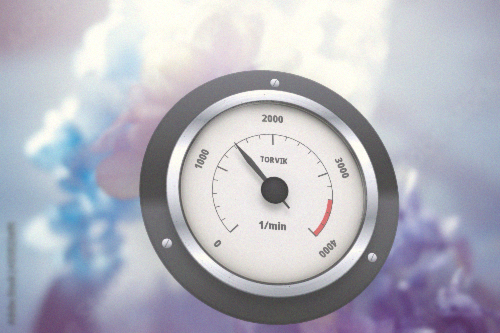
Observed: 1400 rpm
